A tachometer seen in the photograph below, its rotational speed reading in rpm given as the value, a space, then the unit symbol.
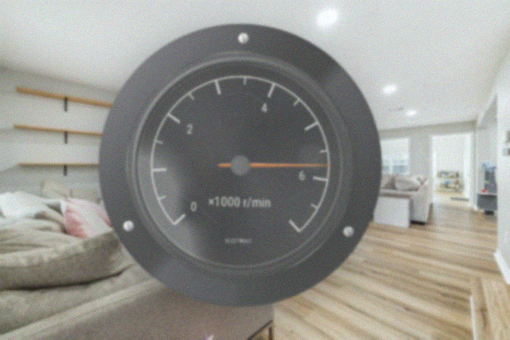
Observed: 5750 rpm
